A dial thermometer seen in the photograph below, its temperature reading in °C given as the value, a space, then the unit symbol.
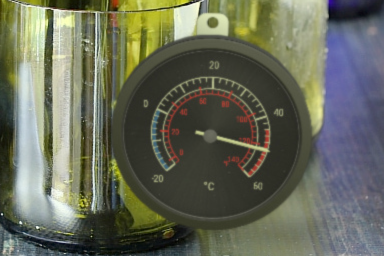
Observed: 50 °C
